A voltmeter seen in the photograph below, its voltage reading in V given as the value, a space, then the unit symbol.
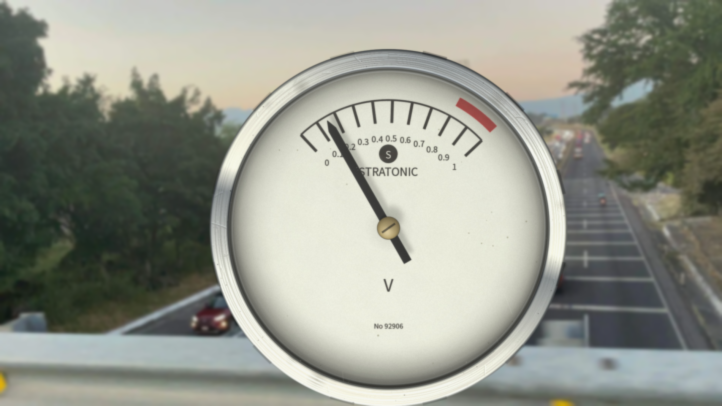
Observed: 0.15 V
